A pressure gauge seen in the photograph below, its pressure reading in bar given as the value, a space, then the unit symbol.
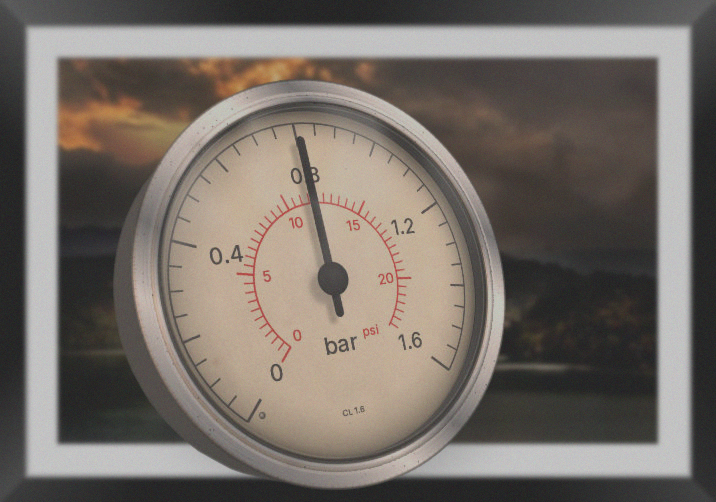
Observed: 0.8 bar
